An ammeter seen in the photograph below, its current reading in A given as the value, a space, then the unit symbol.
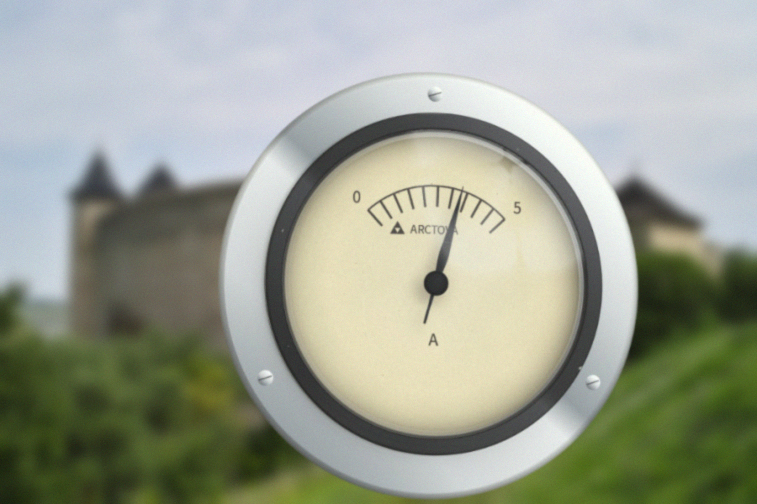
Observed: 3.25 A
